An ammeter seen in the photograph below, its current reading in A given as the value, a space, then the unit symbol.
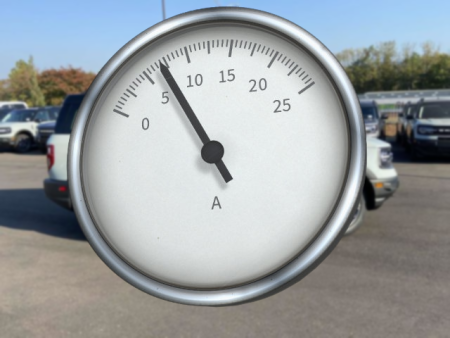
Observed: 7 A
